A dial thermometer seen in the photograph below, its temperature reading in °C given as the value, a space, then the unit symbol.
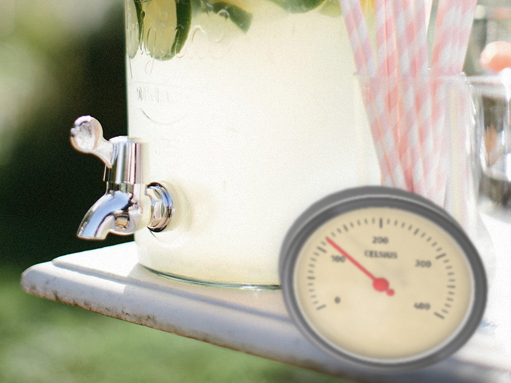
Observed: 120 °C
